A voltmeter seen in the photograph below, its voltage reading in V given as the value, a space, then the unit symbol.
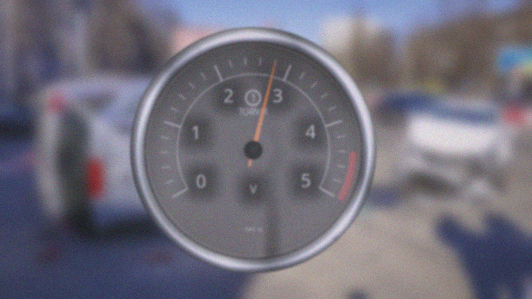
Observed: 2.8 V
